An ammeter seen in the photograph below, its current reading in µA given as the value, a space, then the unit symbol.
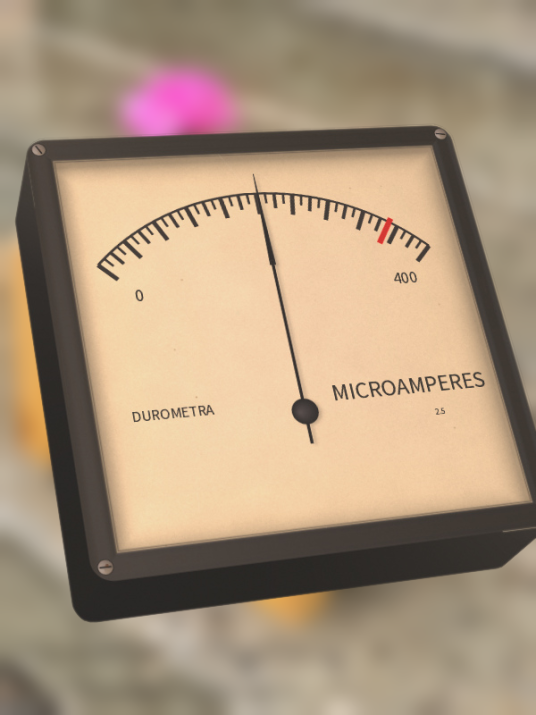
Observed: 200 µA
